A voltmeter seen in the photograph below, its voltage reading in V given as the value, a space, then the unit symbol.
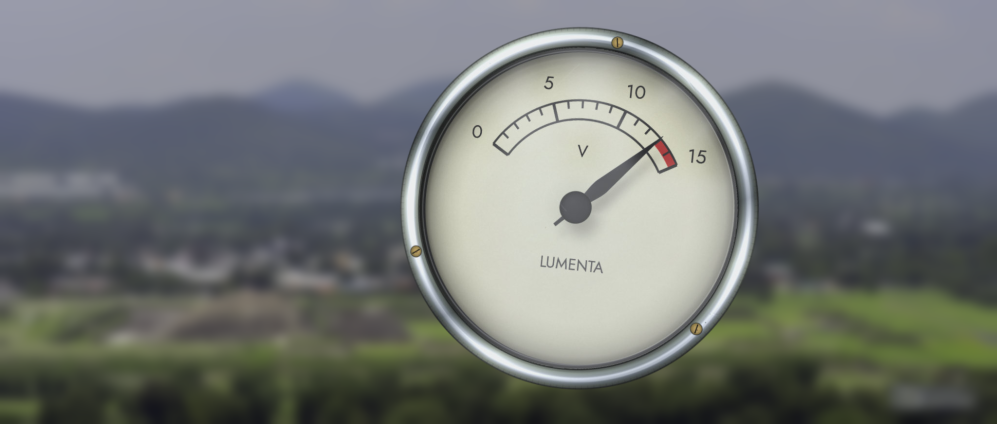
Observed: 13 V
